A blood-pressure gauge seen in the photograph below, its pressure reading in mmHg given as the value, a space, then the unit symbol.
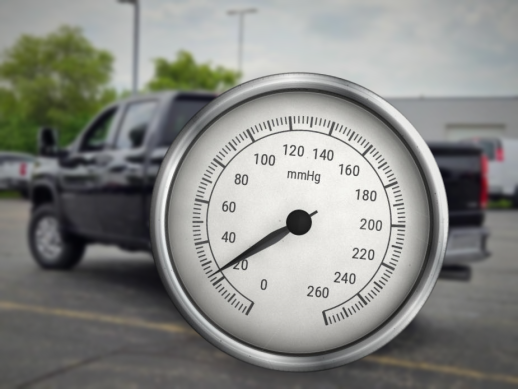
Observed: 24 mmHg
